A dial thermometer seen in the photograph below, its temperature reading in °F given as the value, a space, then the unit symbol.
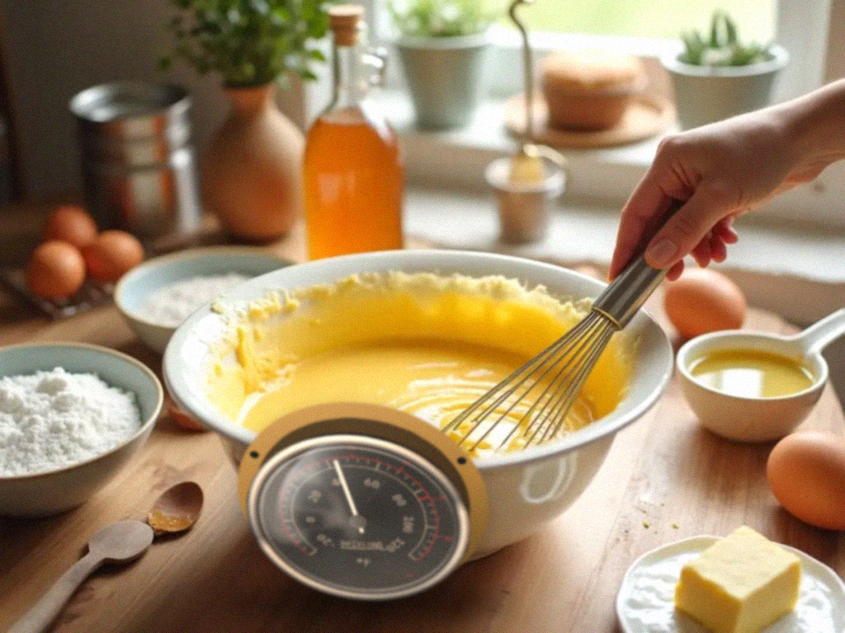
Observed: 44 °F
